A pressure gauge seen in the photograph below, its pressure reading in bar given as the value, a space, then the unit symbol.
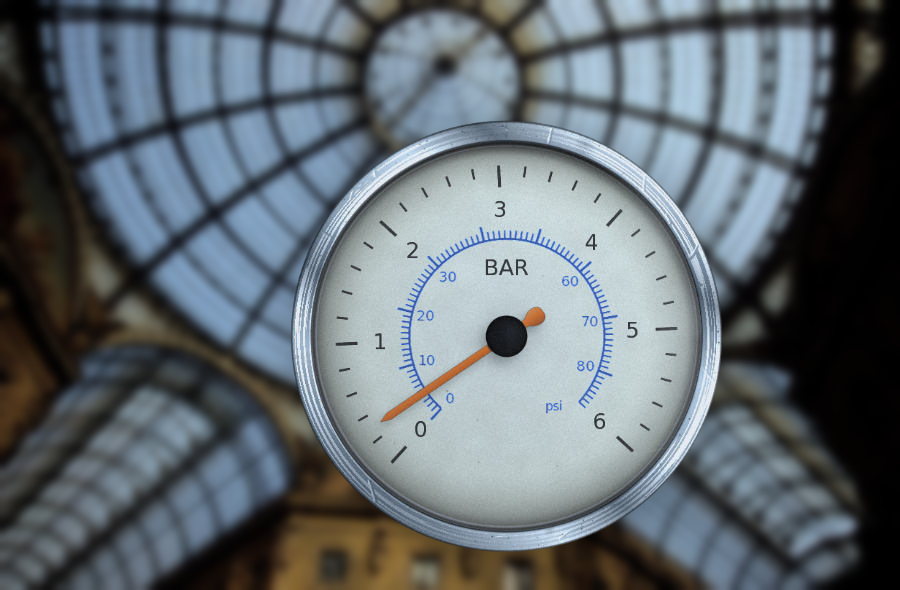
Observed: 0.3 bar
